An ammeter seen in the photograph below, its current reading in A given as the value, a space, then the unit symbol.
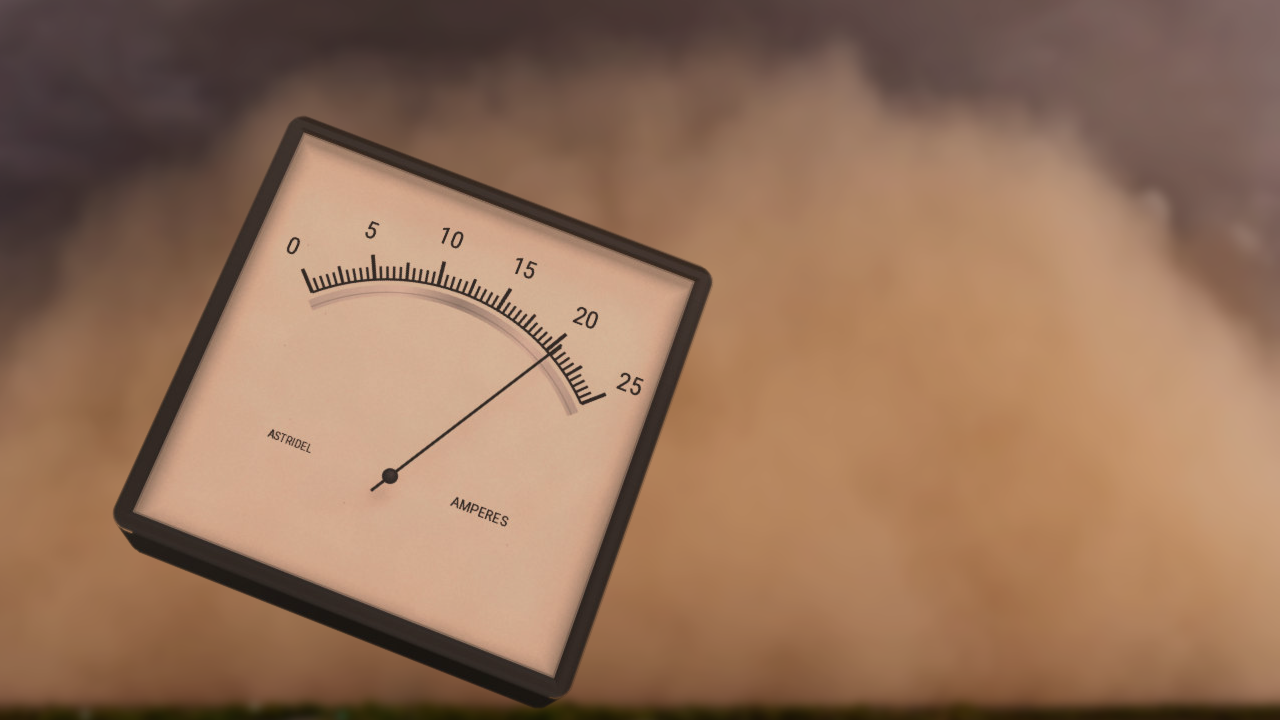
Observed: 20.5 A
